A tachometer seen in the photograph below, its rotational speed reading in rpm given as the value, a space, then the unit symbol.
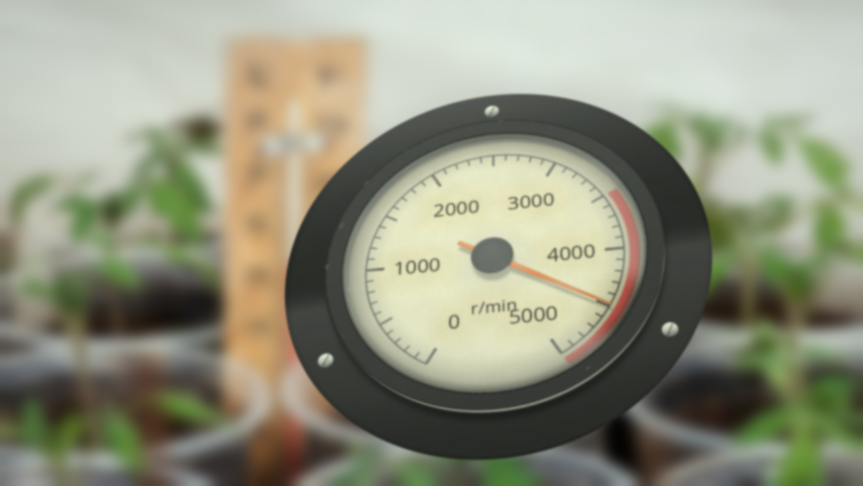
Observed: 4500 rpm
